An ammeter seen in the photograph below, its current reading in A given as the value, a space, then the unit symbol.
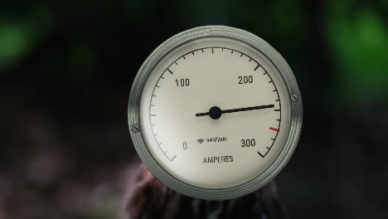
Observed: 245 A
